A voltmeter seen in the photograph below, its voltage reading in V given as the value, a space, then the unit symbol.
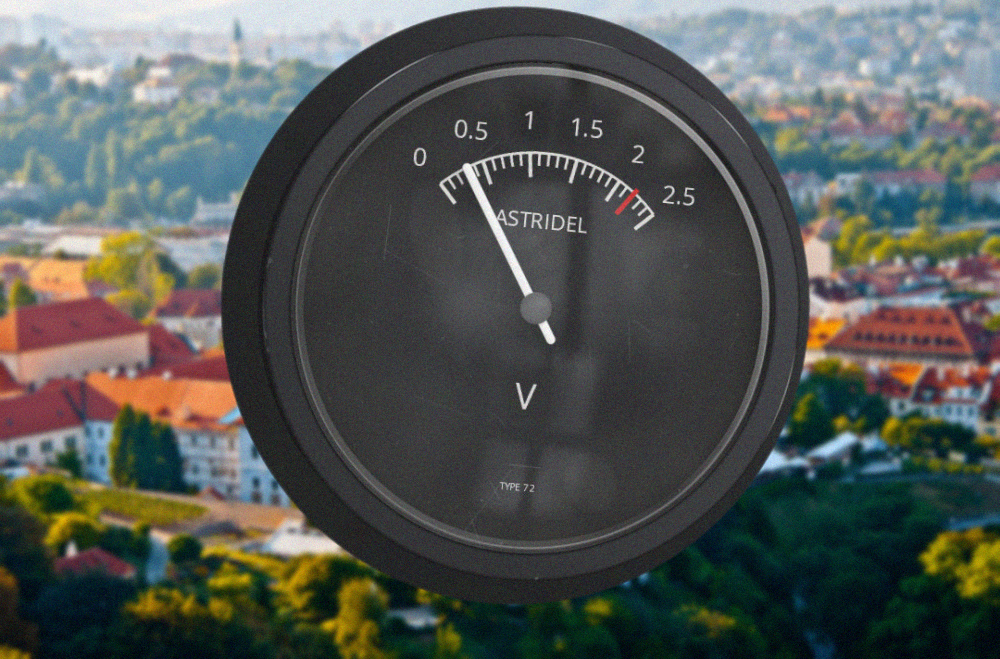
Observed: 0.3 V
